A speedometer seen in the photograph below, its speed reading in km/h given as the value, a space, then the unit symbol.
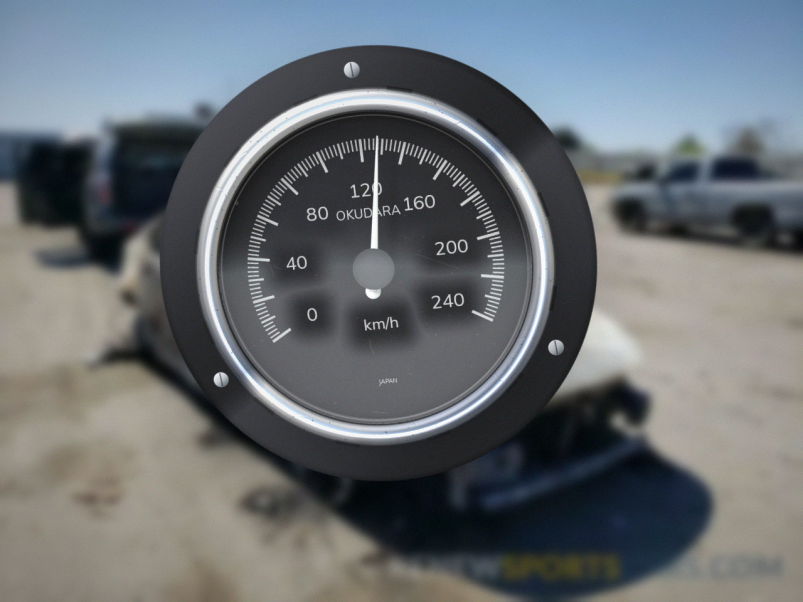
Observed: 128 km/h
